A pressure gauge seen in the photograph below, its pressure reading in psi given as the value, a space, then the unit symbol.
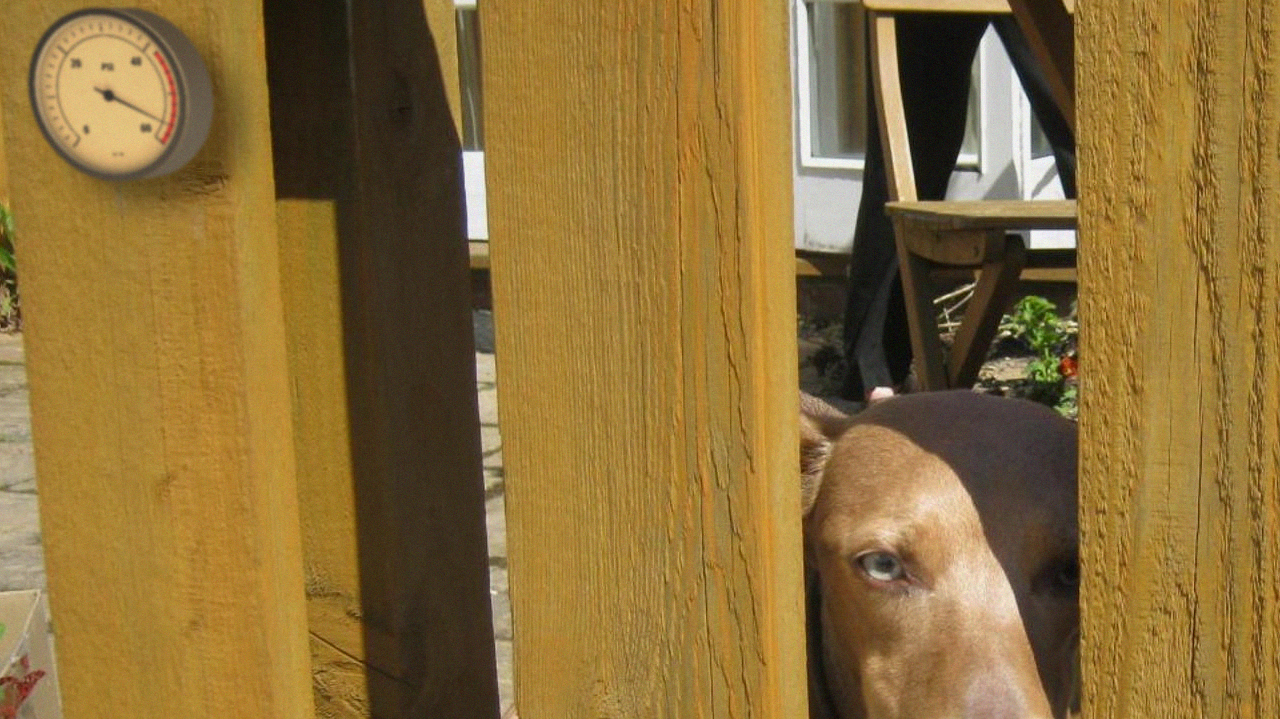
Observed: 56 psi
